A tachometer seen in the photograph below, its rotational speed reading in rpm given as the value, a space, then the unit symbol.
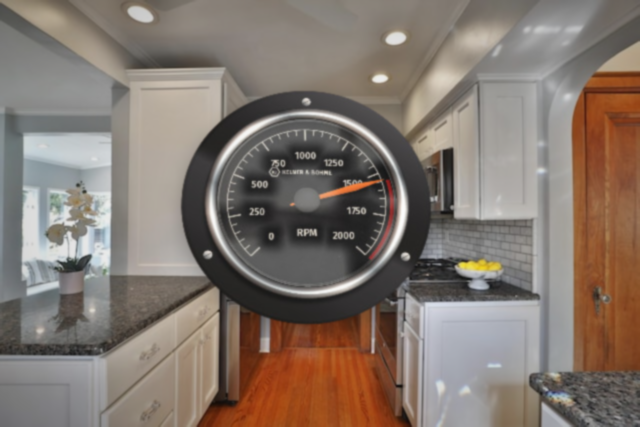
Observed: 1550 rpm
